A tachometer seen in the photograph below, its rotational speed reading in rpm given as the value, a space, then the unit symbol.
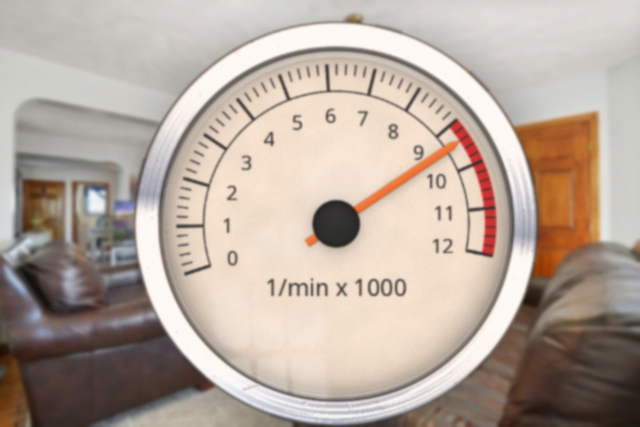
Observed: 9400 rpm
